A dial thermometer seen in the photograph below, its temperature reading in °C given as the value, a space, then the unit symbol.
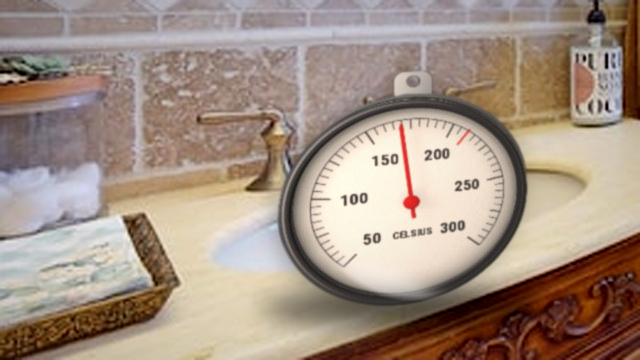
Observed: 170 °C
